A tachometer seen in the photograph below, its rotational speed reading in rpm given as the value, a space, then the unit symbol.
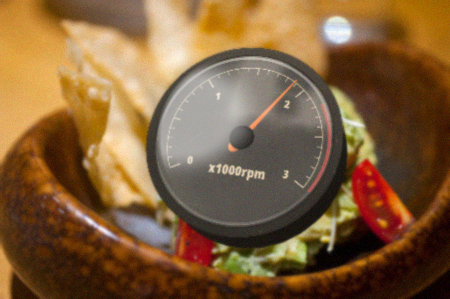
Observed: 1900 rpm
